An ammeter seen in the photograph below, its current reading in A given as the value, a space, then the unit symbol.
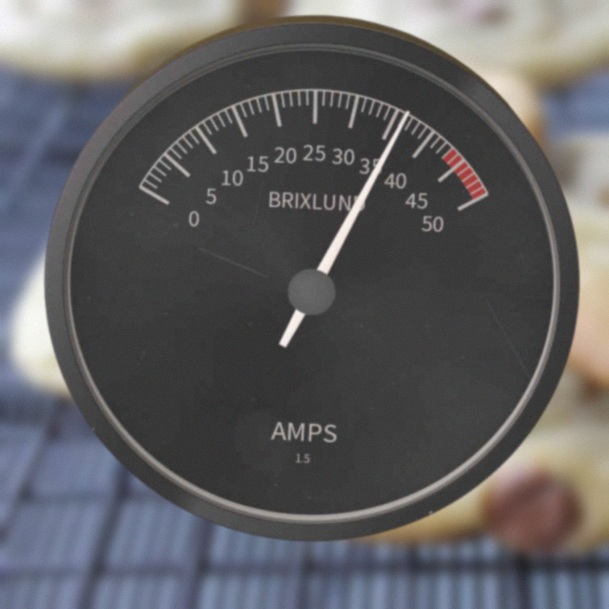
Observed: 36 A
